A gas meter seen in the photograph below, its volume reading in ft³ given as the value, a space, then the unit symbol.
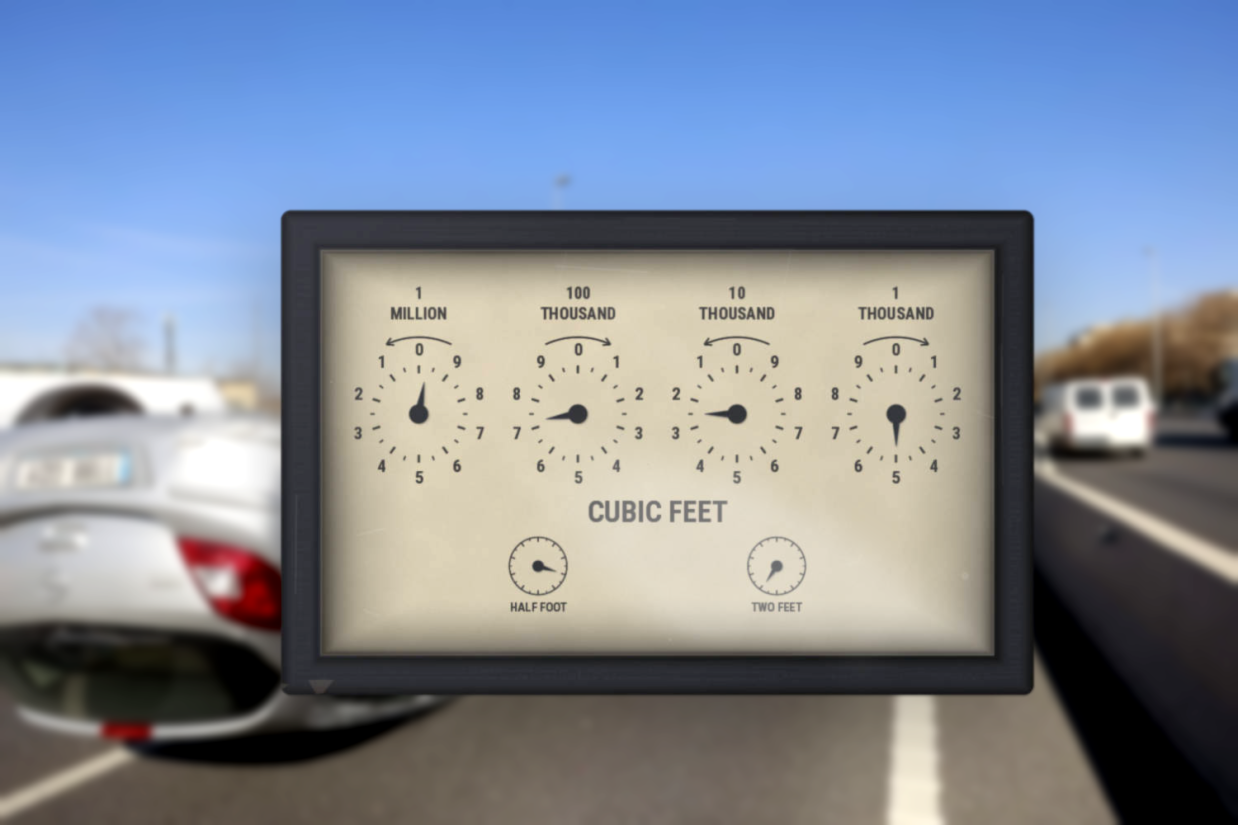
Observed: 972500 ft³
